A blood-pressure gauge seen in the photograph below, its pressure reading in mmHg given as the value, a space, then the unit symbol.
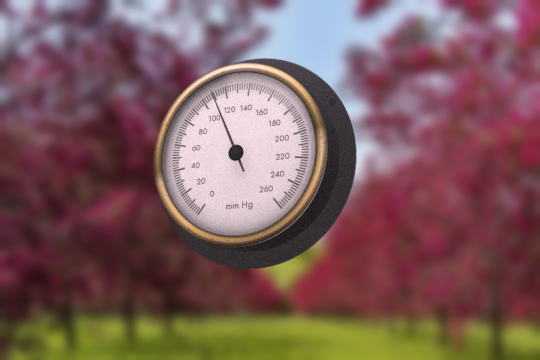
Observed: 110 mmHg
